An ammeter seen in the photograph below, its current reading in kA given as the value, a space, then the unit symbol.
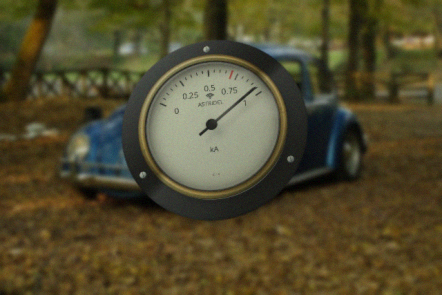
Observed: 0.95 kA
